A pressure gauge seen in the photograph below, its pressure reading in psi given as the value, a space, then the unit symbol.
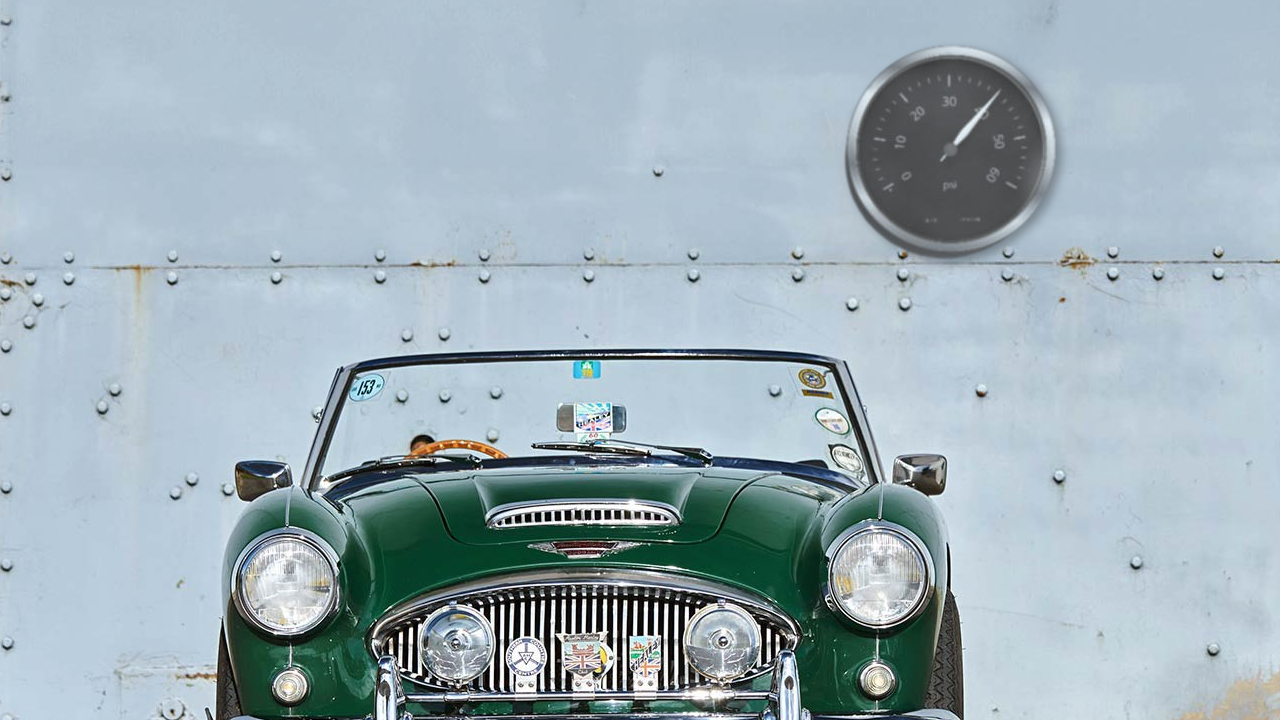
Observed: 40 psi
